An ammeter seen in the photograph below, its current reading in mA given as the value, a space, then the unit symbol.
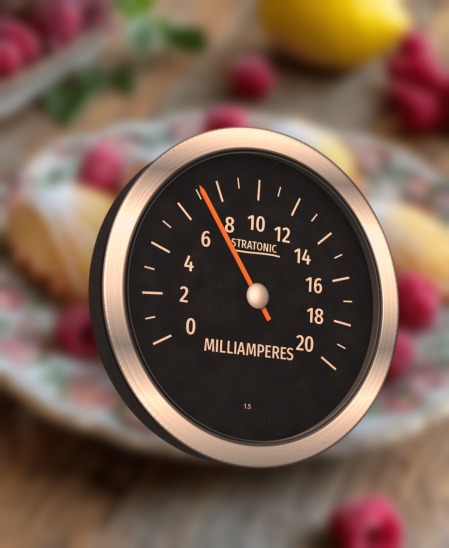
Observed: 7 mA
